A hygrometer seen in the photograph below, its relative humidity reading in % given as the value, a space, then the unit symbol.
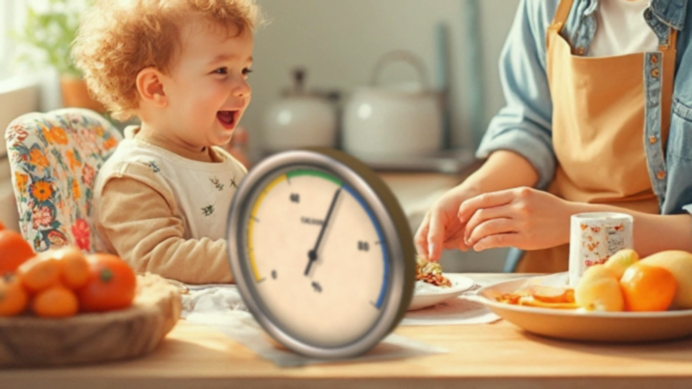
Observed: 60 %
